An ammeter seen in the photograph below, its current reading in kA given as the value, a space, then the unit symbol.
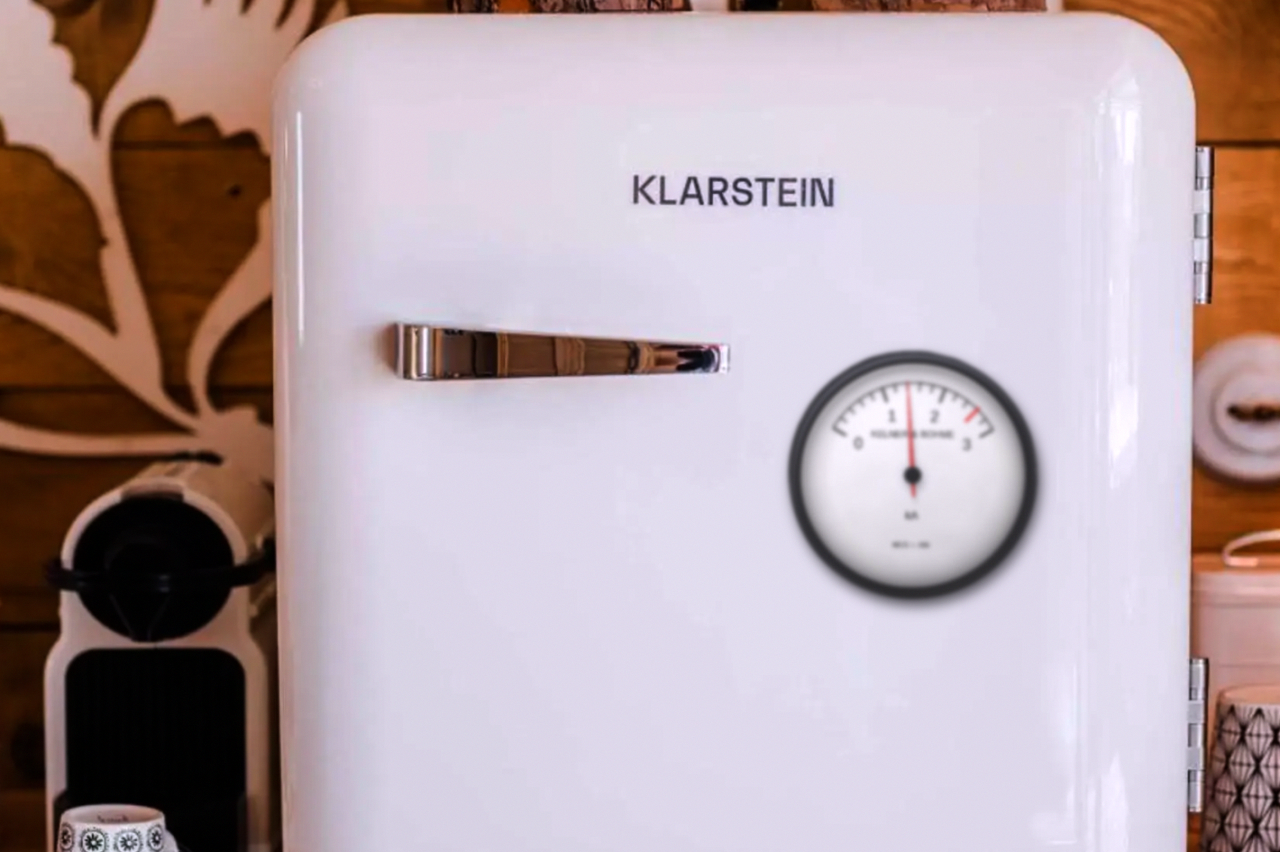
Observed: 1.4 kA
